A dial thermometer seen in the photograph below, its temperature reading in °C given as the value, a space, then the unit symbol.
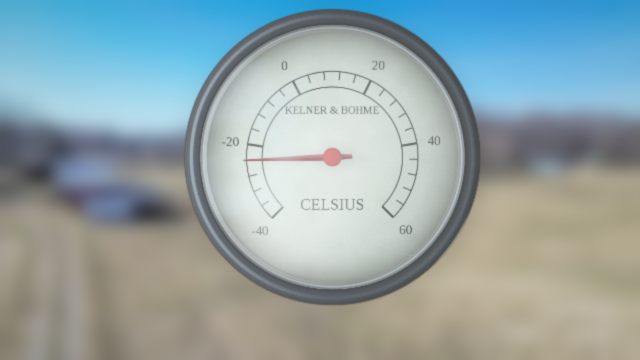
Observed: -24 °C
